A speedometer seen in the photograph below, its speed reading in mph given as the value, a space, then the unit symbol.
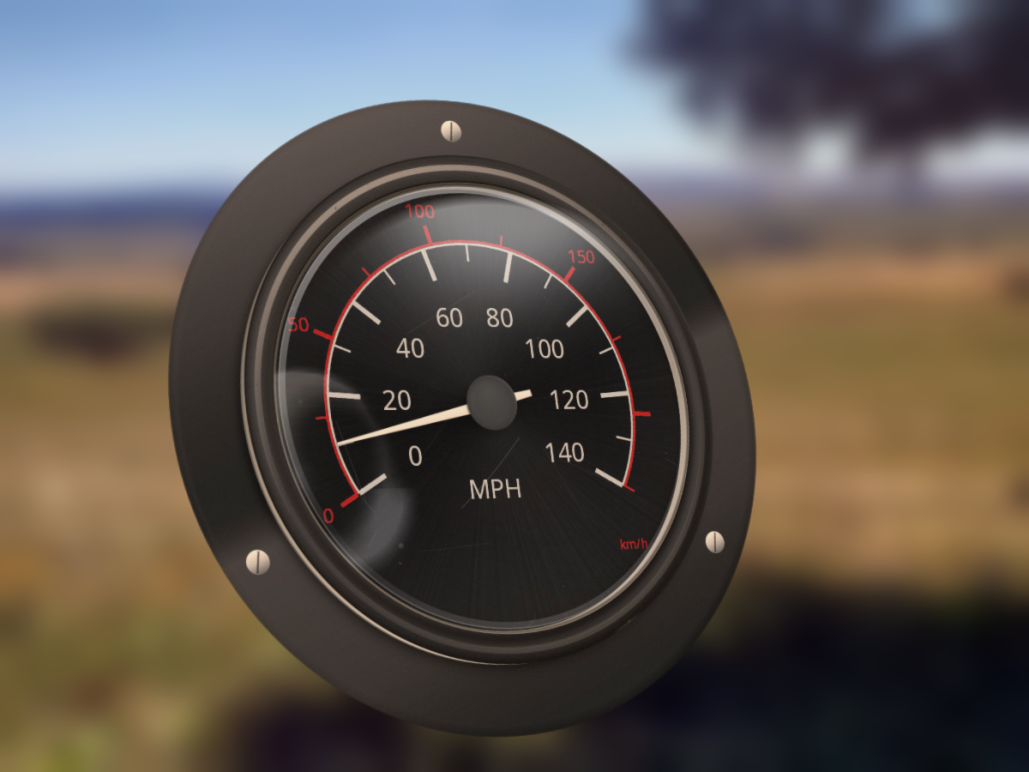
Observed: 10 mph
